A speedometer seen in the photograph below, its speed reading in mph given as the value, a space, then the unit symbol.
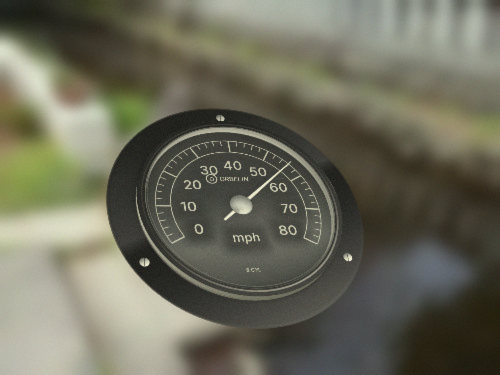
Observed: 56 mph
